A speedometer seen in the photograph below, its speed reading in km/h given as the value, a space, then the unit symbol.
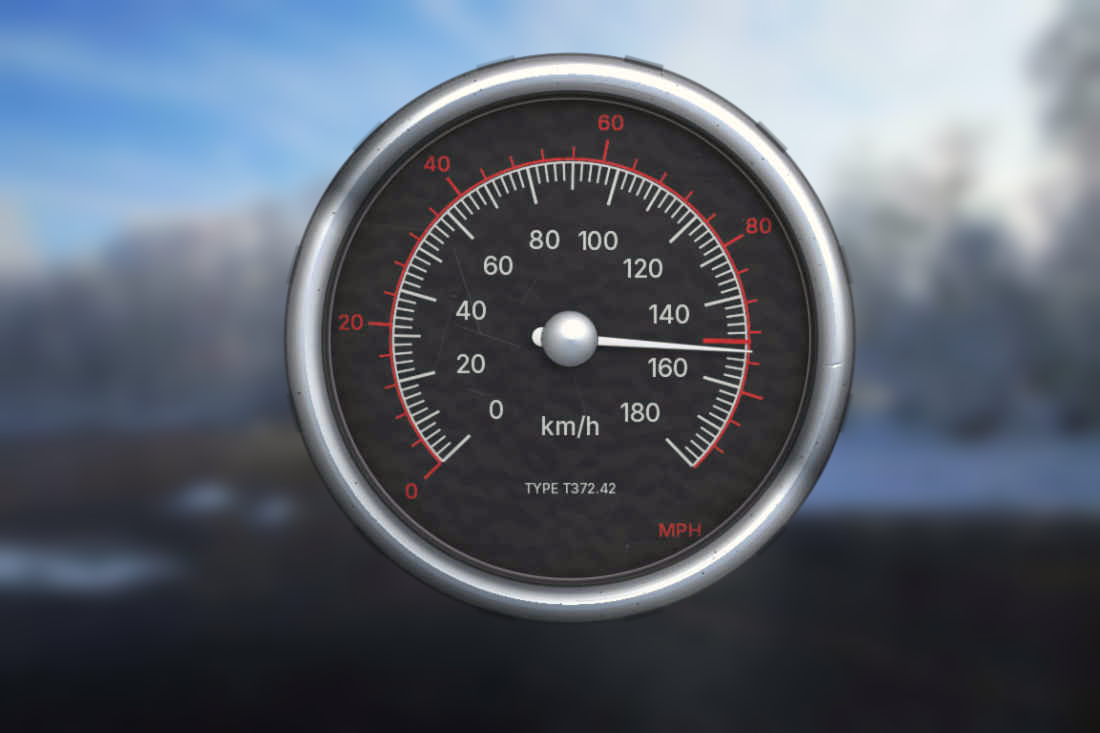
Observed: 152 km/h
